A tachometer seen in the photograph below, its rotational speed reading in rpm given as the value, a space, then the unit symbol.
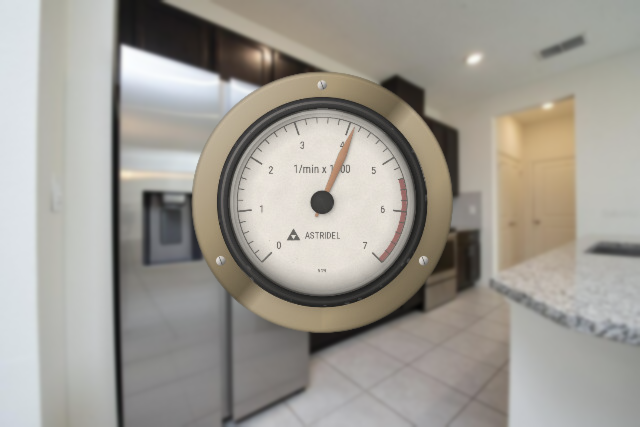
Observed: 4100 rpm
